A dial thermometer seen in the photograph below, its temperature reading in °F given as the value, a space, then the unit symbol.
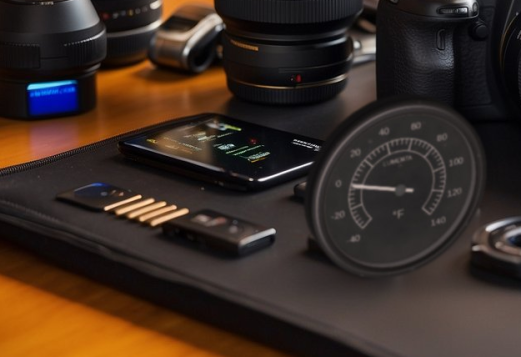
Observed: 0 °F
